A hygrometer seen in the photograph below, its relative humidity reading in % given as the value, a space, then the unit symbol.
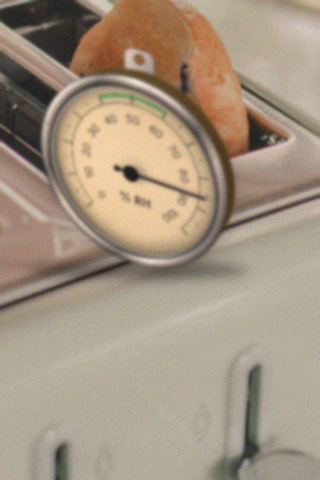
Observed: 85 %
